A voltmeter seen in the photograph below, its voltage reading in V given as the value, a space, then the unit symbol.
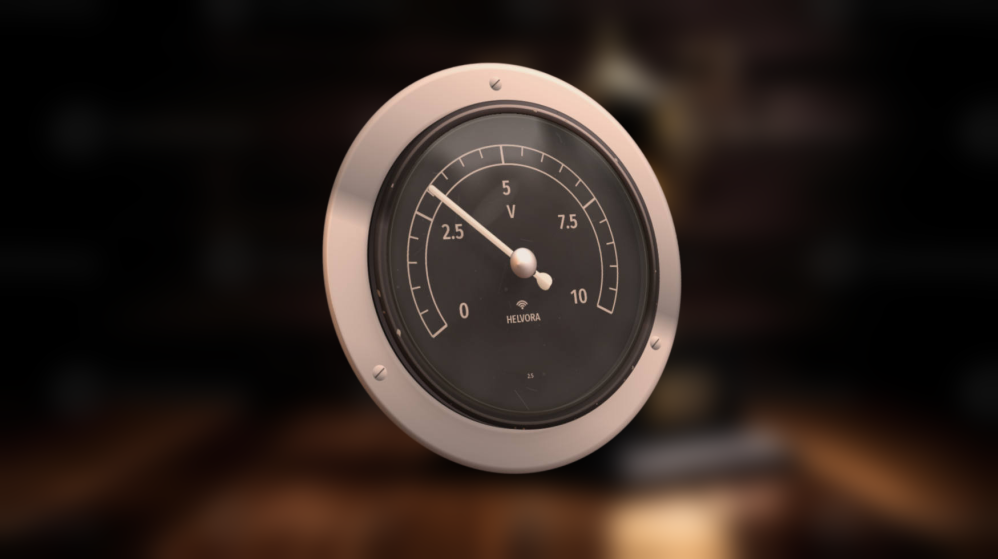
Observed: 3 V
